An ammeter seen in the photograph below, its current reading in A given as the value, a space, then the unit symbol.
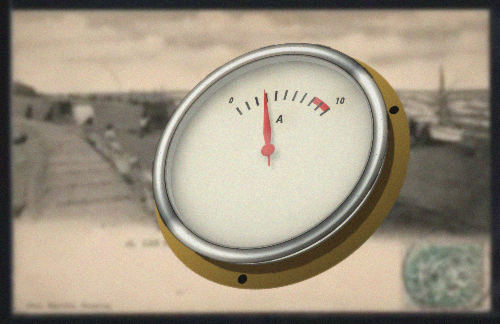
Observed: 3 A
